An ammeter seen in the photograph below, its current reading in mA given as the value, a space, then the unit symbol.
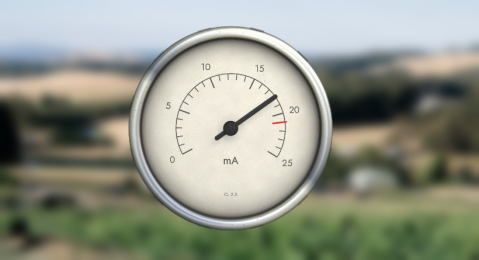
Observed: 18 mA
